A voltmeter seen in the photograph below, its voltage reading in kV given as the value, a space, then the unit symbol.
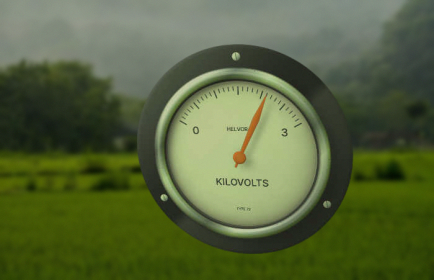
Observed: 2.1 kV
